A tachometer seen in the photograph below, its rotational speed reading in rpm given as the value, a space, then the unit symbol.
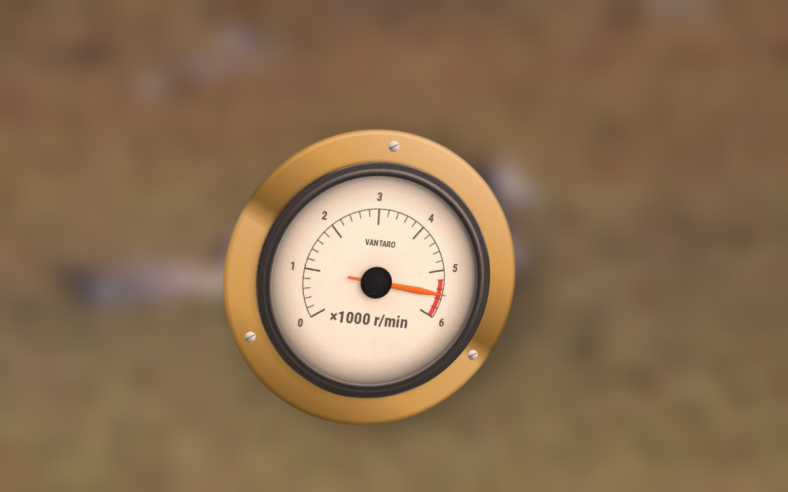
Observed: 5500 rpm
